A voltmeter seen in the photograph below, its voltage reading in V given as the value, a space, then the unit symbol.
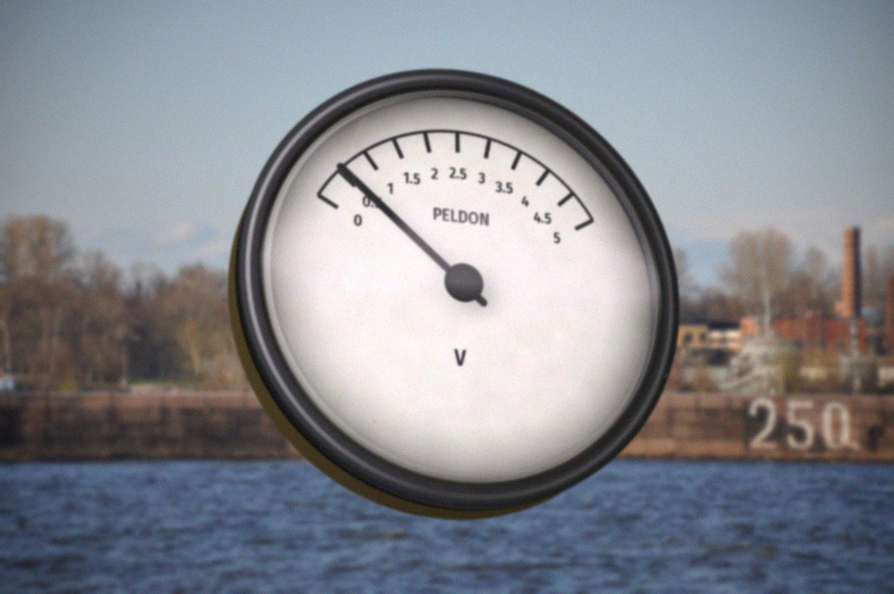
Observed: 0.5 V
